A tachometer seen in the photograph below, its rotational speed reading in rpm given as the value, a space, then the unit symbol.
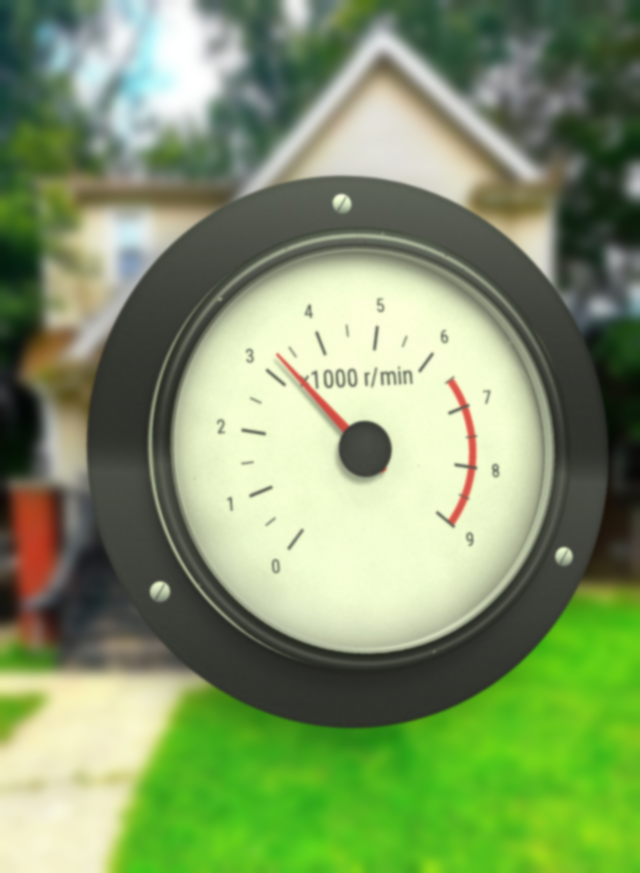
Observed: 3250 rpm
